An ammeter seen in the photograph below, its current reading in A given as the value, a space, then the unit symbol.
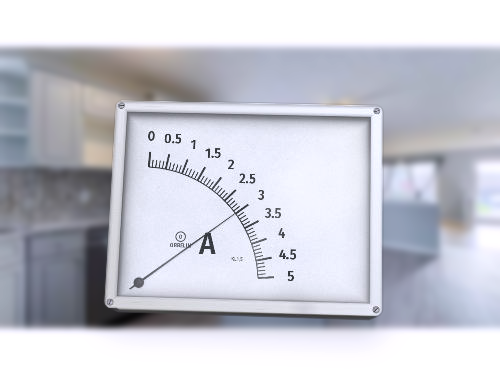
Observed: 3 A
